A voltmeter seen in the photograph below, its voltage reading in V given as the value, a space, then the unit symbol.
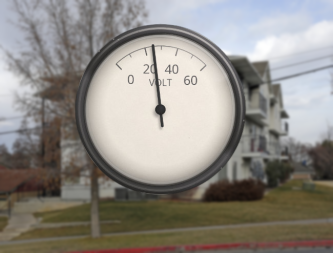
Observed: 25 V
